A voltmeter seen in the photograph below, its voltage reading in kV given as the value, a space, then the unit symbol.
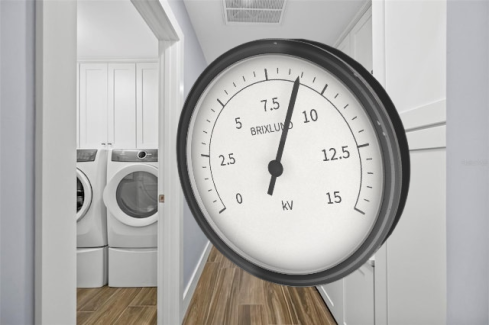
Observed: 9 kV
